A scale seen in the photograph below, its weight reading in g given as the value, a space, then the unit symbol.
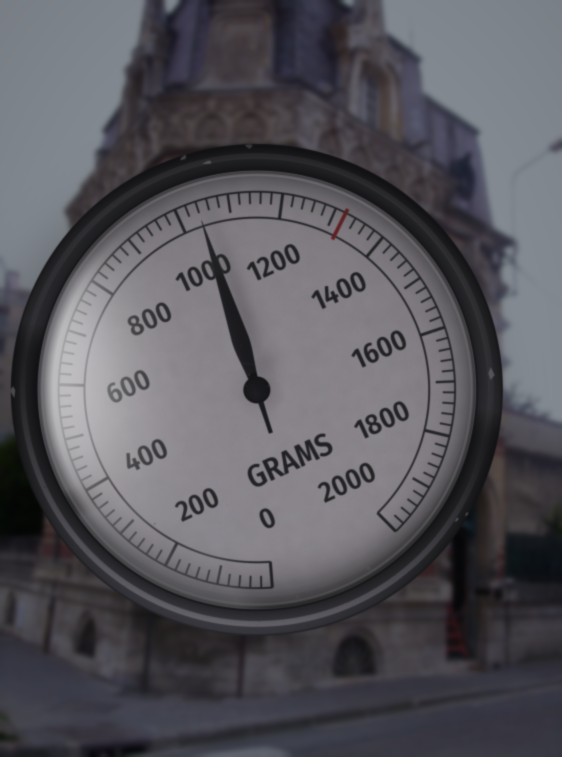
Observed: 1040 g
